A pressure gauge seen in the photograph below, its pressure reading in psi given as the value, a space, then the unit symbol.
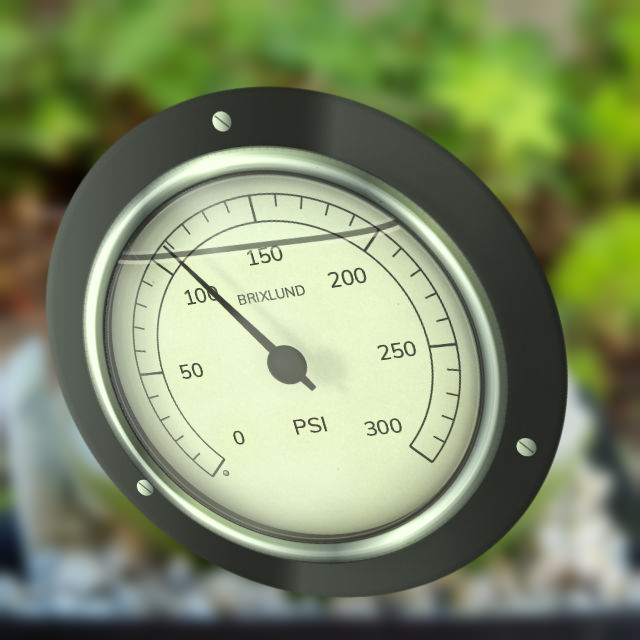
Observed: 110 psi
